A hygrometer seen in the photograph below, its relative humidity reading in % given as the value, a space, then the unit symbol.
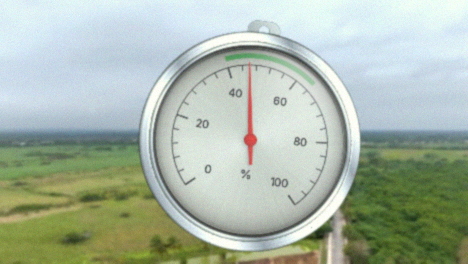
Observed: 46 %
